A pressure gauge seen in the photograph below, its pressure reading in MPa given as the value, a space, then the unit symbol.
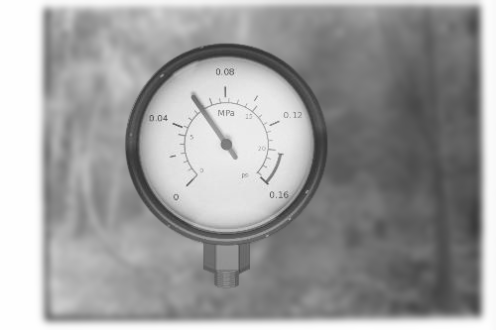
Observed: 0.06 MPa
